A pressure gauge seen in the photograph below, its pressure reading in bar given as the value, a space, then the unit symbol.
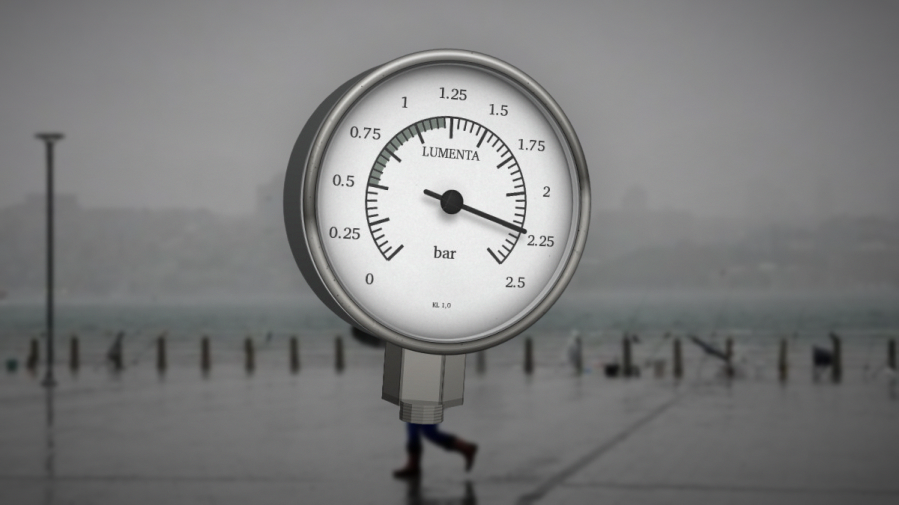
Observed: 2.25 bar
